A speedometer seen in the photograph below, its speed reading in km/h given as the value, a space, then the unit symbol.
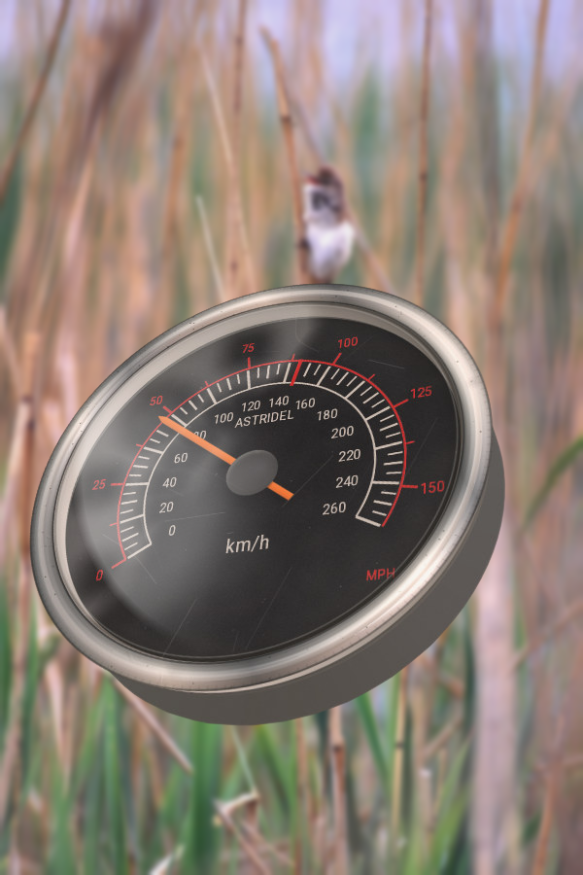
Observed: 75 km/h
